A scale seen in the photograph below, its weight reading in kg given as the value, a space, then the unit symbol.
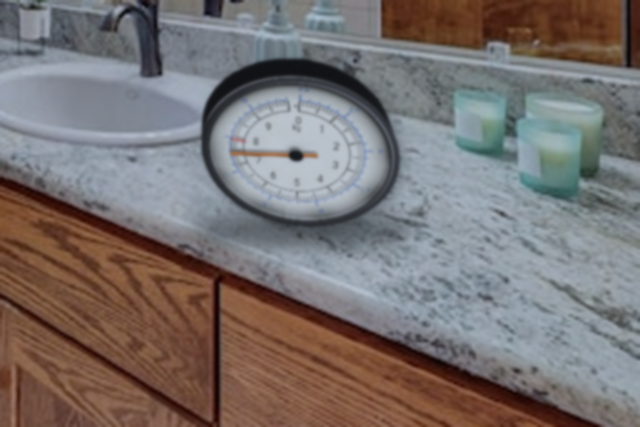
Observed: 7.5 kg
